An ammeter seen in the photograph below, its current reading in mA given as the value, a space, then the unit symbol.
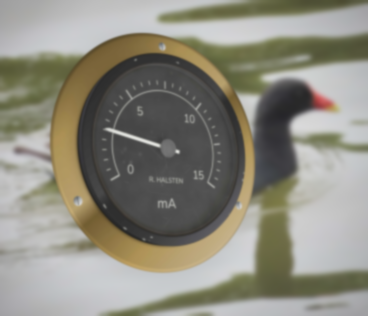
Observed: 2.5 mA
